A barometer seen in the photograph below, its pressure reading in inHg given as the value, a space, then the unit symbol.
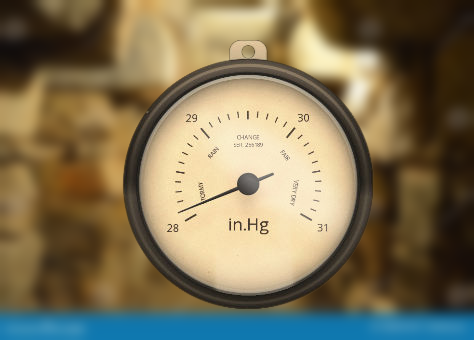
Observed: 28.1 inHg
